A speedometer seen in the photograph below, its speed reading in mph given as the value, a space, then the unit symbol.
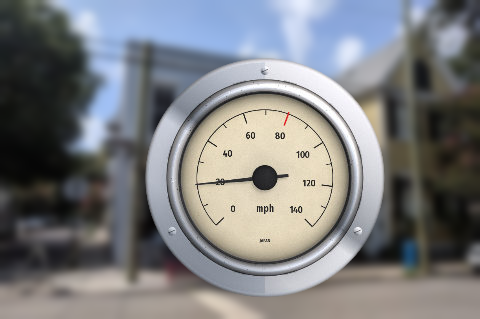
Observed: 20 mph
